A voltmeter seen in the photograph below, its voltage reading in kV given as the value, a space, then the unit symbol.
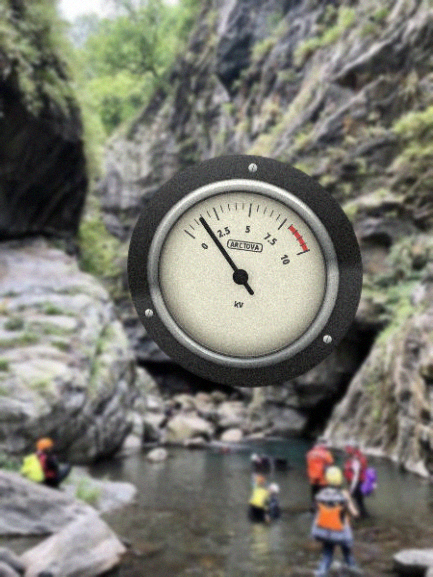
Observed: 1.5 kV
